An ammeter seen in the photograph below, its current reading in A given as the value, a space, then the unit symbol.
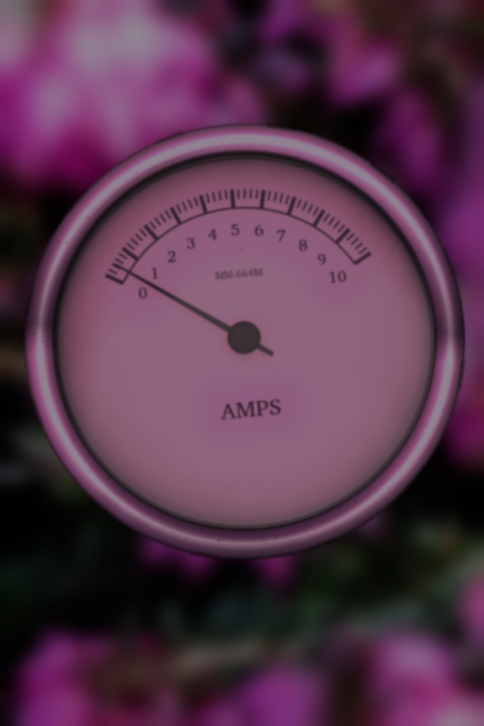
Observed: 0.4 A
